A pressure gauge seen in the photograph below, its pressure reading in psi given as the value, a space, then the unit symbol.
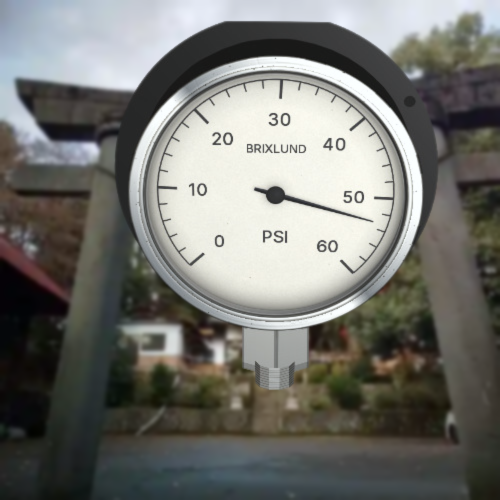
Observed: 53 psi
